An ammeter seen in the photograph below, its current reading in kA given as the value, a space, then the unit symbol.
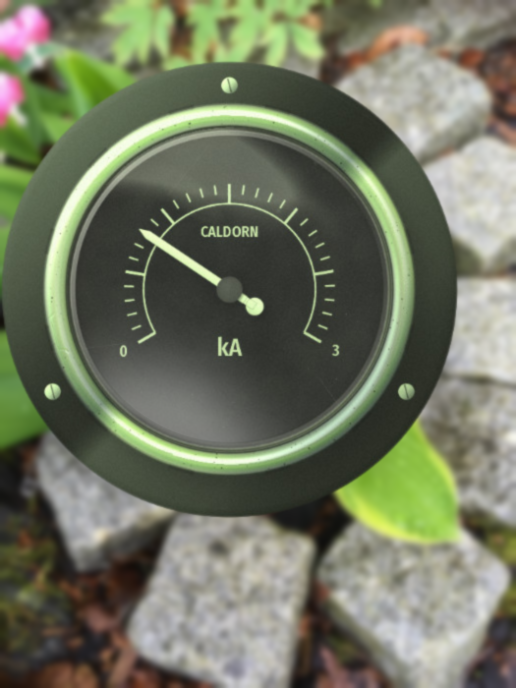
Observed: 0.8 kA
